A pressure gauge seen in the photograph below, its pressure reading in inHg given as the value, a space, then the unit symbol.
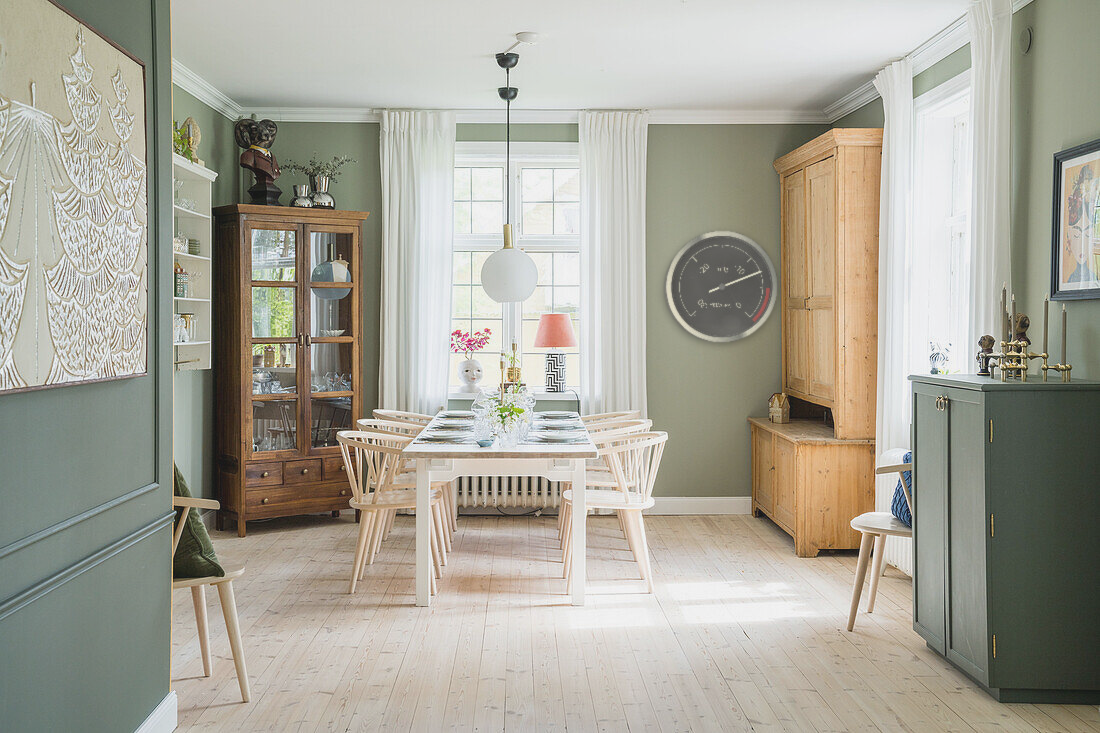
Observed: -7.5 inHg
